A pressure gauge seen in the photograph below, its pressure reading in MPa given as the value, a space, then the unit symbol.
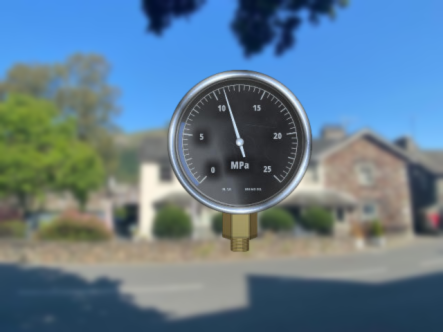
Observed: 11 MPa
